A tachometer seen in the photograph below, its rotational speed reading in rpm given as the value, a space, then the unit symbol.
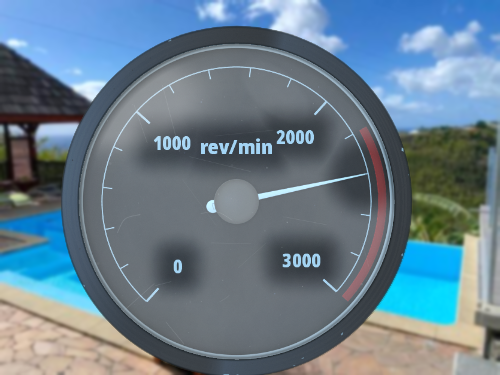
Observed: 2400 rpm
